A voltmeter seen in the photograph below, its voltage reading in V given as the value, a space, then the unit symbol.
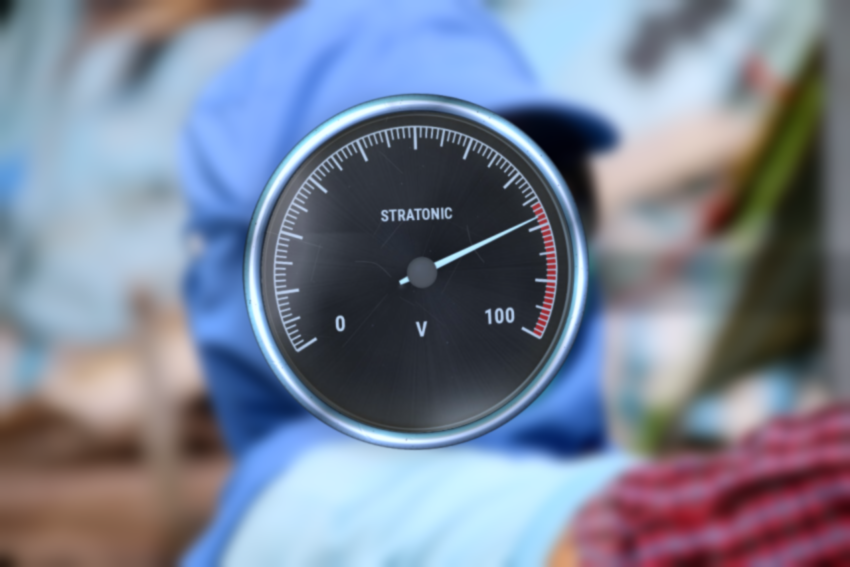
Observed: 78 V
